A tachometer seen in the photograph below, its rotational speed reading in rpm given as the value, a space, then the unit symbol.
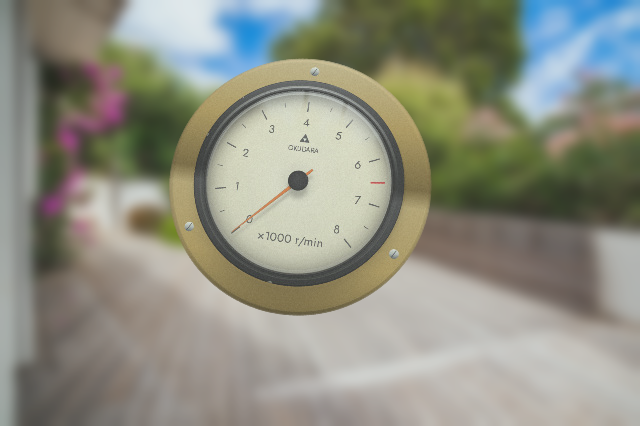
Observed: 0 rpm
